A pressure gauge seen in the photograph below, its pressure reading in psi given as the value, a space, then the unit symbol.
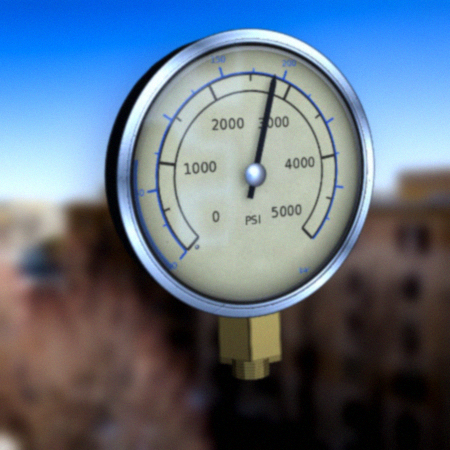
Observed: 2750 psi
